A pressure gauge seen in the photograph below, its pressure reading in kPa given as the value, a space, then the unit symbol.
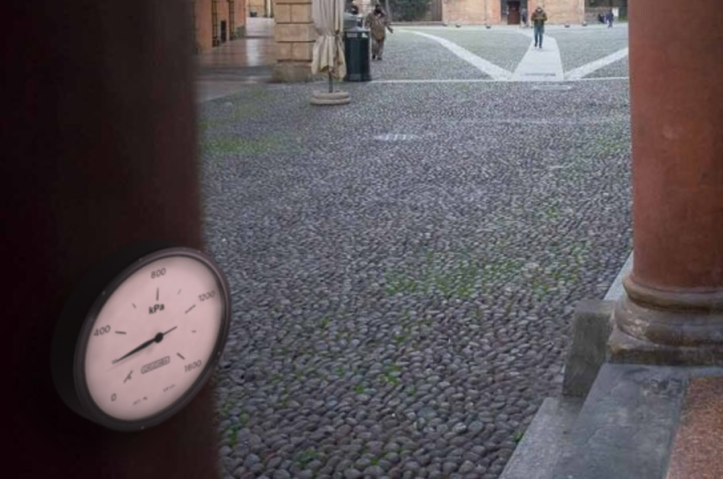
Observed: 200 kPa
